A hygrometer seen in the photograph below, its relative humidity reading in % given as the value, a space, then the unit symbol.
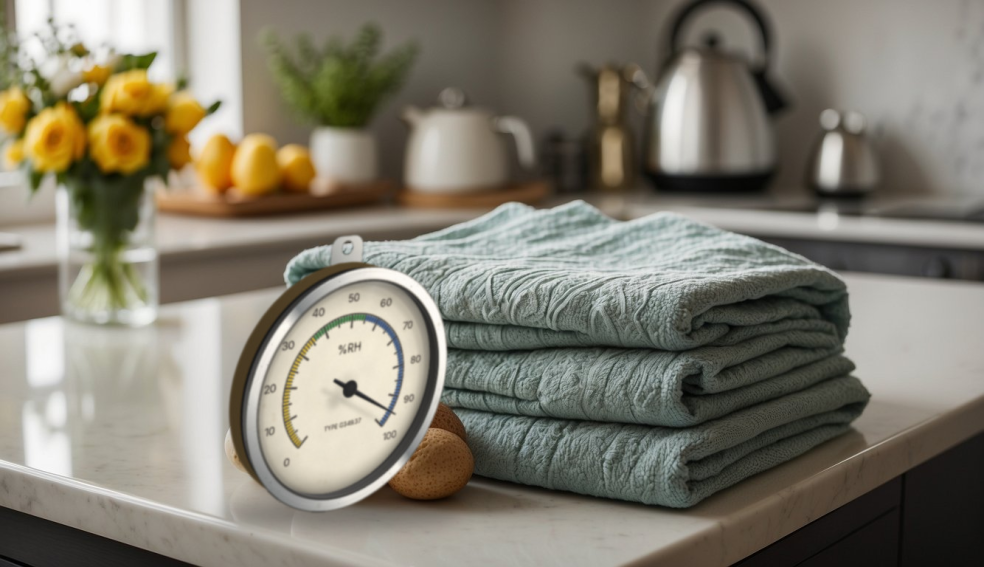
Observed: 95 %
